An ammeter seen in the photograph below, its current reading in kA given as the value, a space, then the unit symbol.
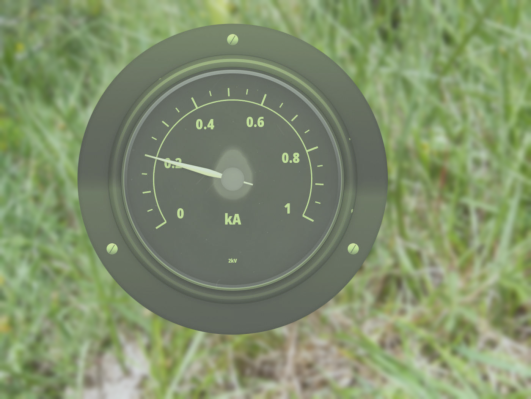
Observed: 0.2 kA
